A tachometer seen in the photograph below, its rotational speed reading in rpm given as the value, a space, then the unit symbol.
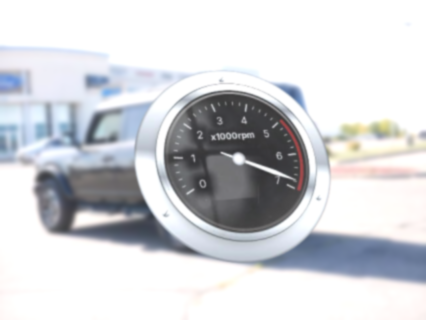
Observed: 6800 rpm
